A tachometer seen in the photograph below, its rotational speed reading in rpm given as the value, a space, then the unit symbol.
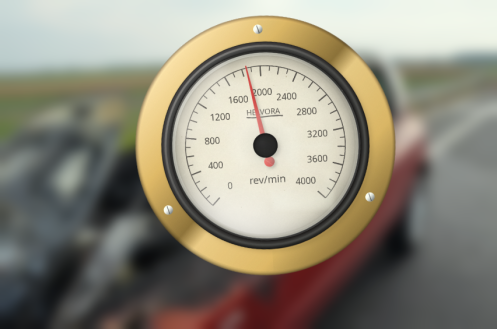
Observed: 1850 rpm
